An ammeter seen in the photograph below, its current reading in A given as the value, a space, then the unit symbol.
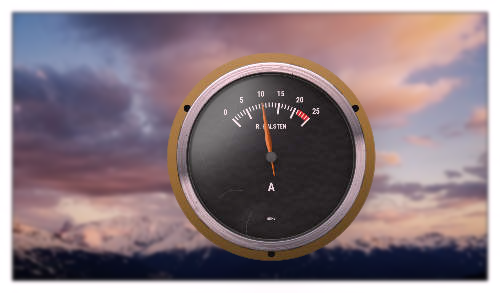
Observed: 10 A
